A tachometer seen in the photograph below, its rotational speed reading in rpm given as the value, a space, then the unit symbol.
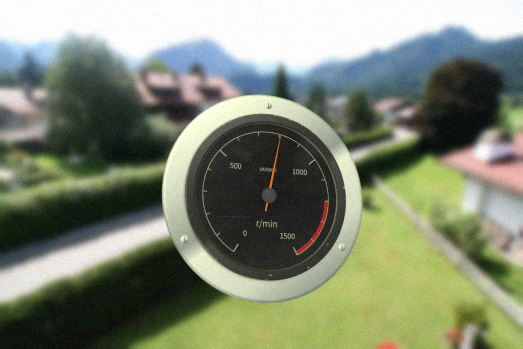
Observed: 800 rpm
